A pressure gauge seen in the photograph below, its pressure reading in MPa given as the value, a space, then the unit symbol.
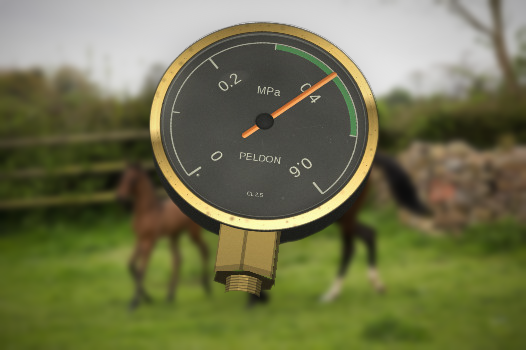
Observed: 0.4 MPa
